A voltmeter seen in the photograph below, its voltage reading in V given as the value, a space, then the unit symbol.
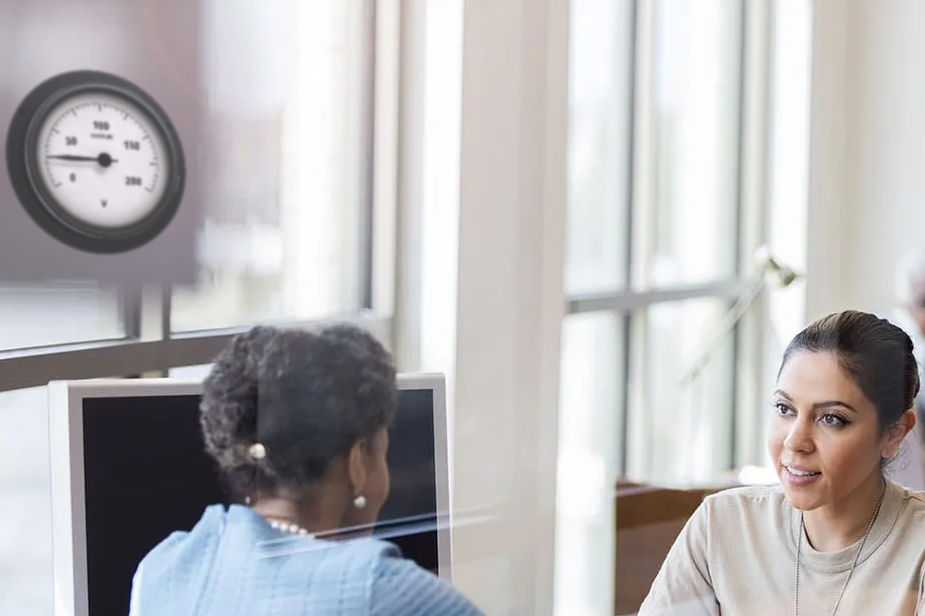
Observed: 25 V
